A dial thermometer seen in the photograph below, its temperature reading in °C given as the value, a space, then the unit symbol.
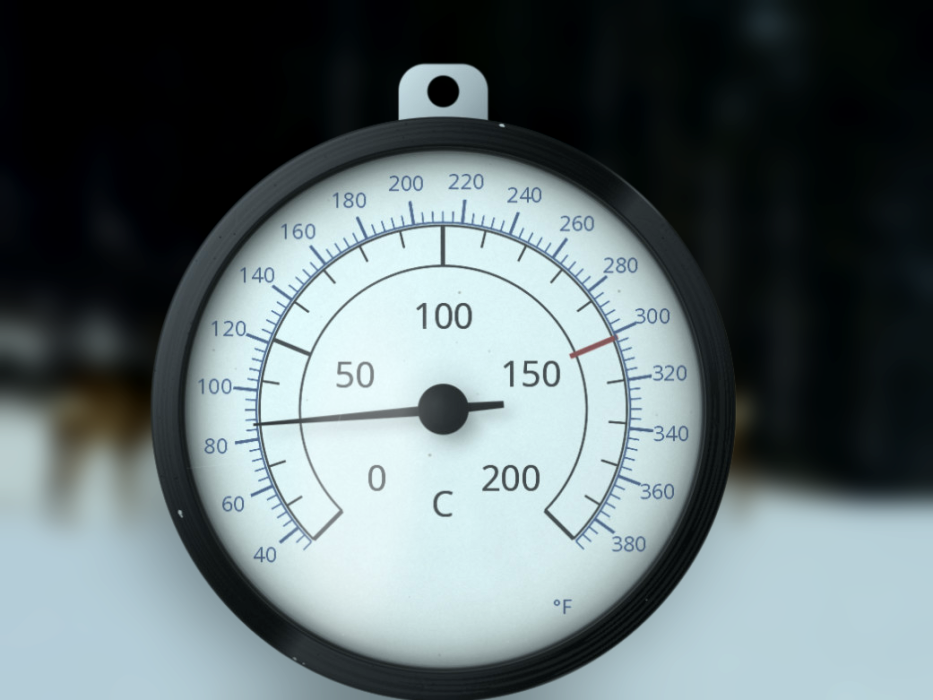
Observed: 30 °C
